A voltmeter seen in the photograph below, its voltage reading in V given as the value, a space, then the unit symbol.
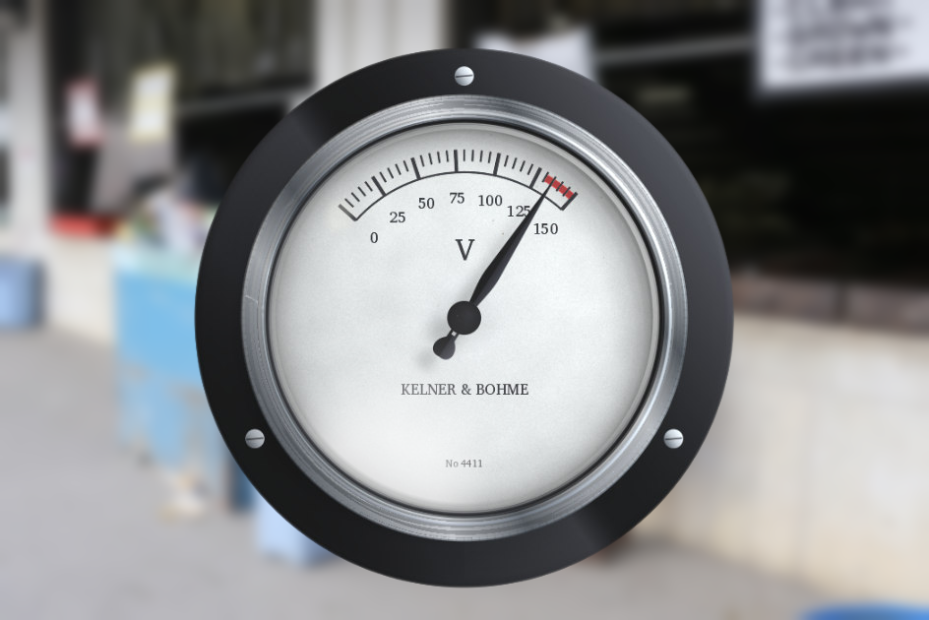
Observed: 135 V
